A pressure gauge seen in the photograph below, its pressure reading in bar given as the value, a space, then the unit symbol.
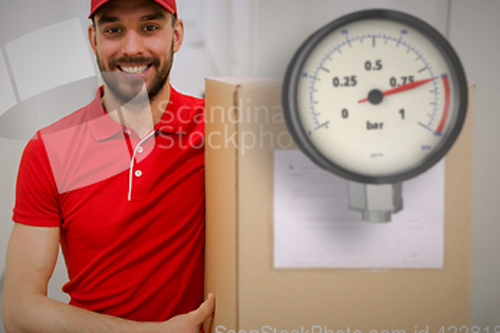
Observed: 0.8 bar
